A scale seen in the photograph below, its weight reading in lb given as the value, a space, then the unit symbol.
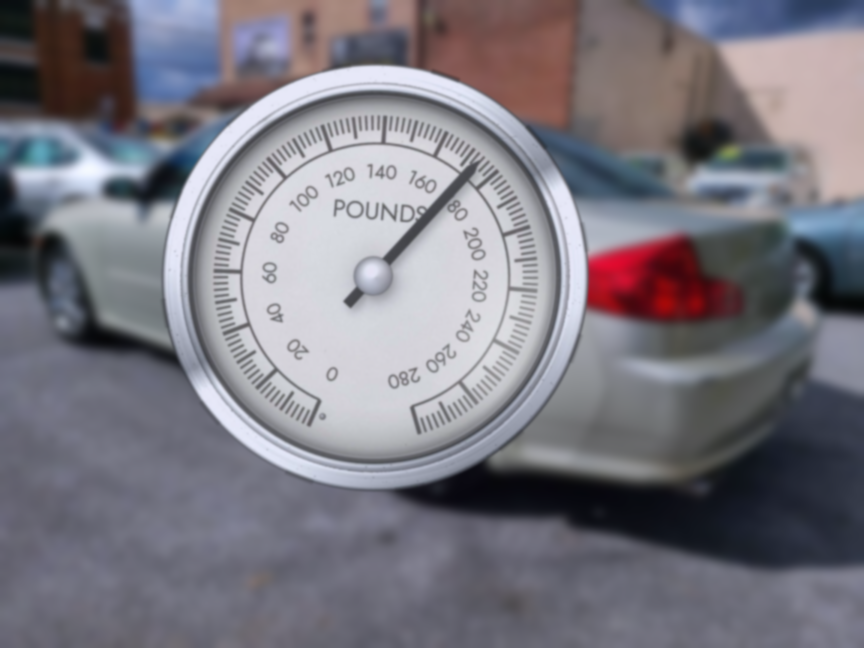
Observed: 174 lb
